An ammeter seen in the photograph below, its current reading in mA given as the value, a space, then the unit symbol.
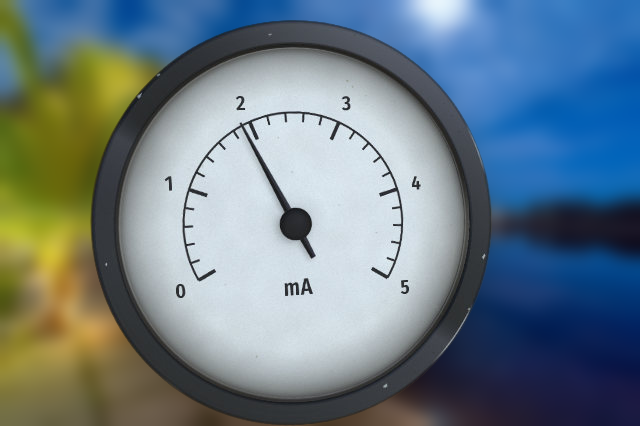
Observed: 1.9 mA
